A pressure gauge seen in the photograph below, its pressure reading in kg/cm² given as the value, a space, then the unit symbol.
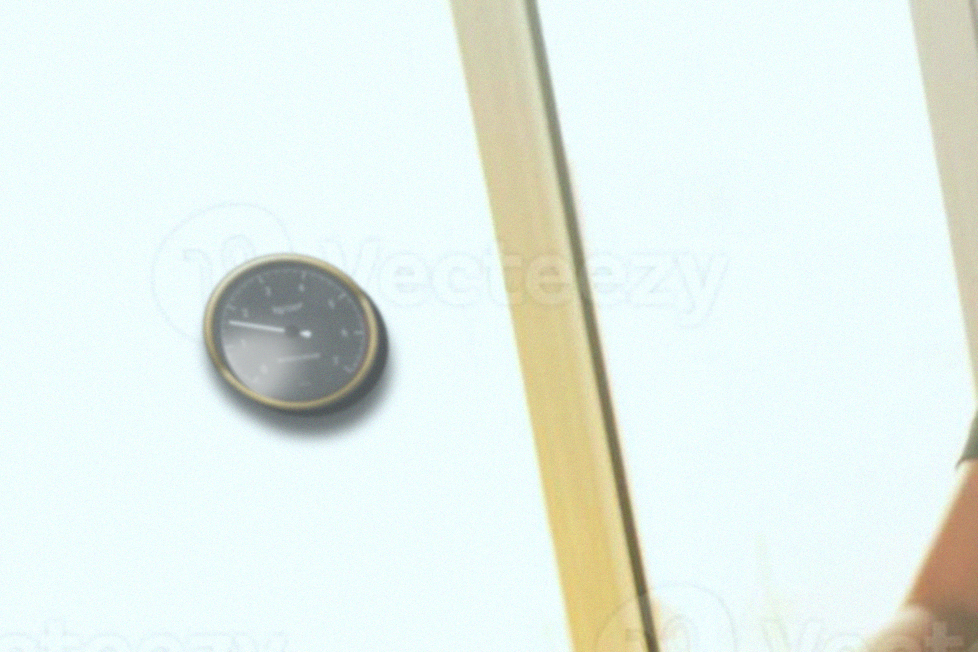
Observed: 1.6 kg/cm²
